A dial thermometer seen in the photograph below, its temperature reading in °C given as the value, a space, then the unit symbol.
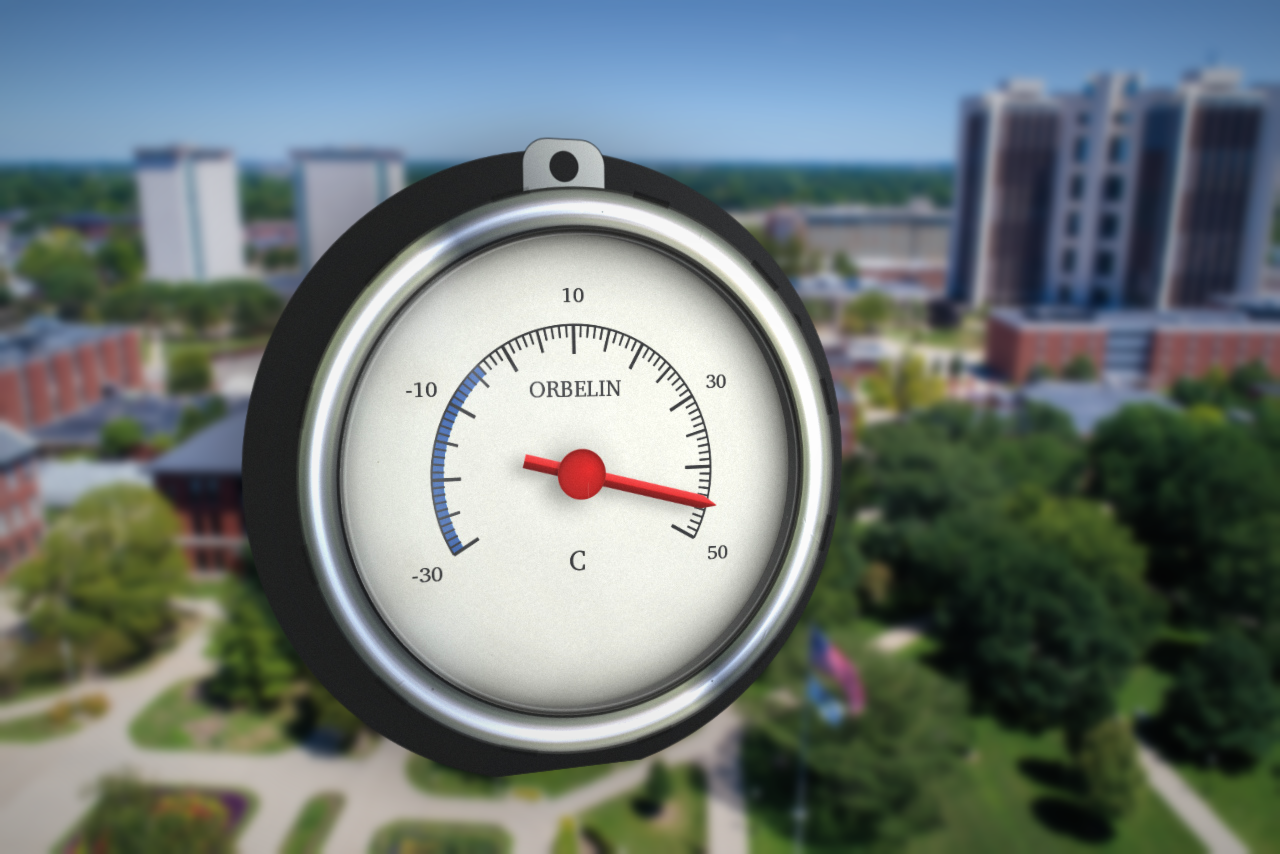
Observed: 45 °C
